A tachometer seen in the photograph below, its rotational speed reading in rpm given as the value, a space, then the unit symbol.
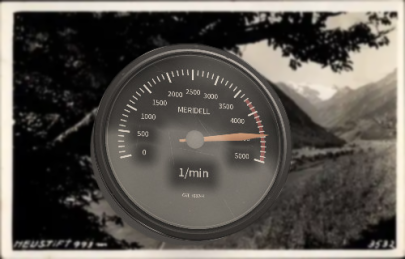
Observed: 4500 rpm
